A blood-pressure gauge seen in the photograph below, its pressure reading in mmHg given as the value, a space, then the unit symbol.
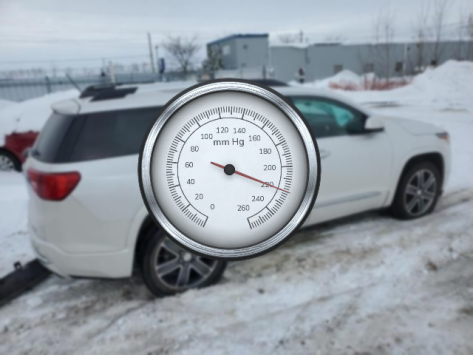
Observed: 220 mmHg
